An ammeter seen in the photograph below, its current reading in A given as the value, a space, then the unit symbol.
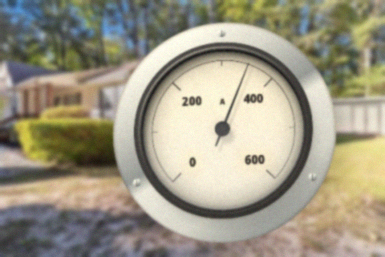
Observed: 350 A
